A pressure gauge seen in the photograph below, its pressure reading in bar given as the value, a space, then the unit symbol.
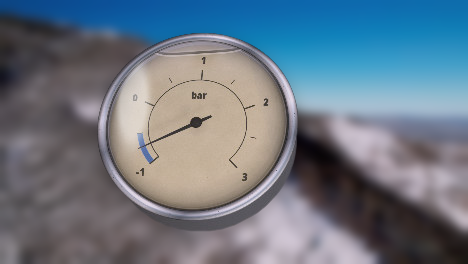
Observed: -0.75 bar
